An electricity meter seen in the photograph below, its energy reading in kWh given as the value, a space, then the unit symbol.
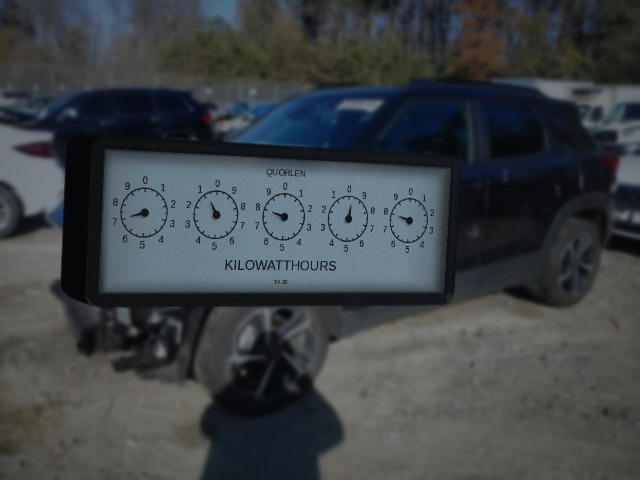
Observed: 70798 kWh
